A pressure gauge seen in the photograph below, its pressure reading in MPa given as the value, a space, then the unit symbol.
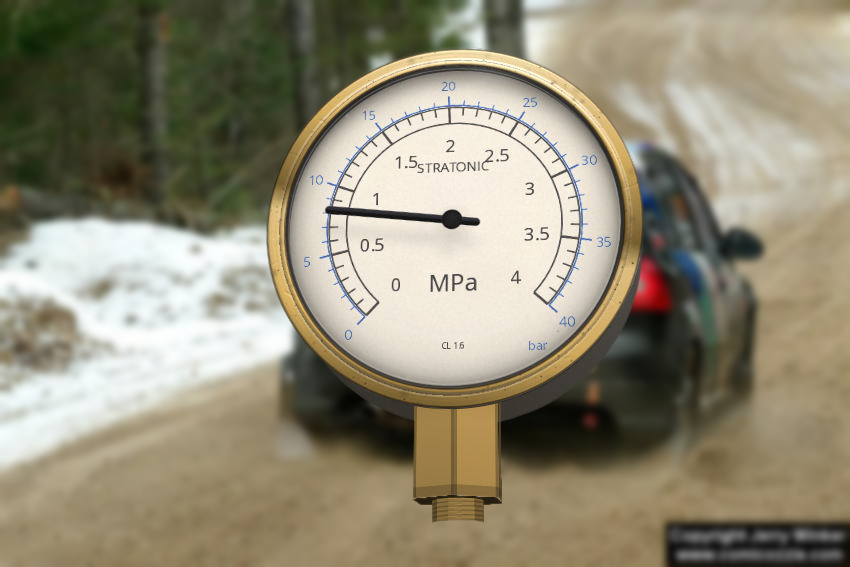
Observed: 0.8 MPa
